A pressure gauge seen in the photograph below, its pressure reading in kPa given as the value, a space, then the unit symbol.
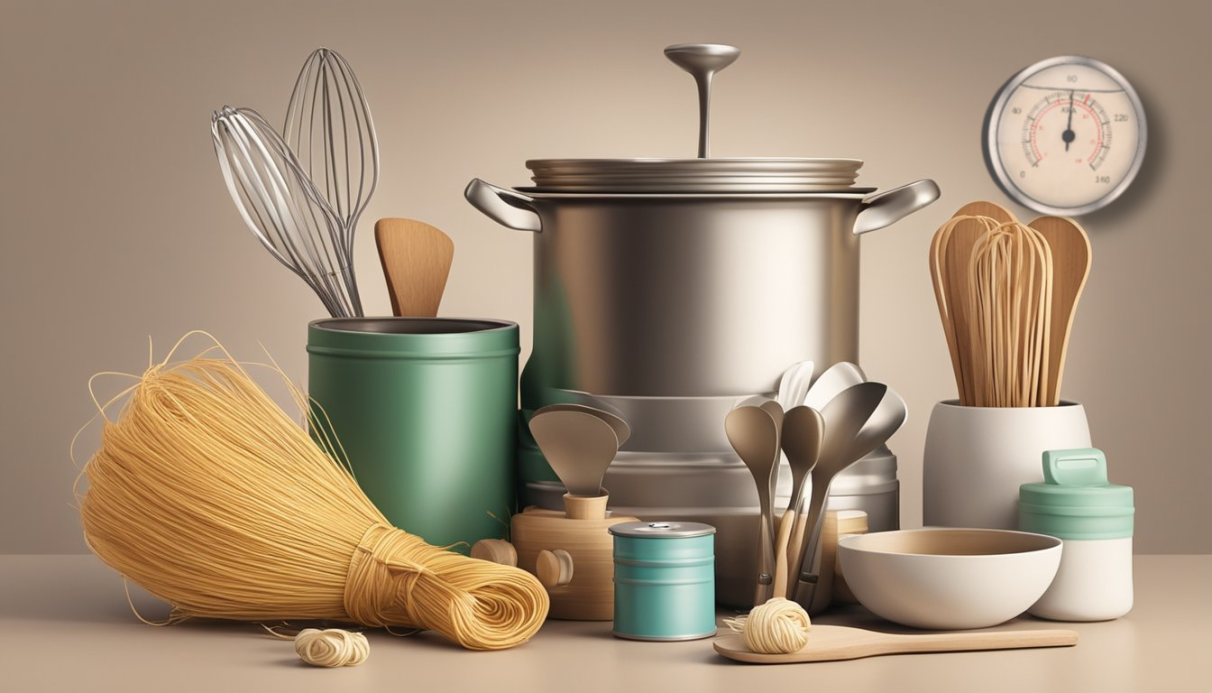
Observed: 80 kPa
